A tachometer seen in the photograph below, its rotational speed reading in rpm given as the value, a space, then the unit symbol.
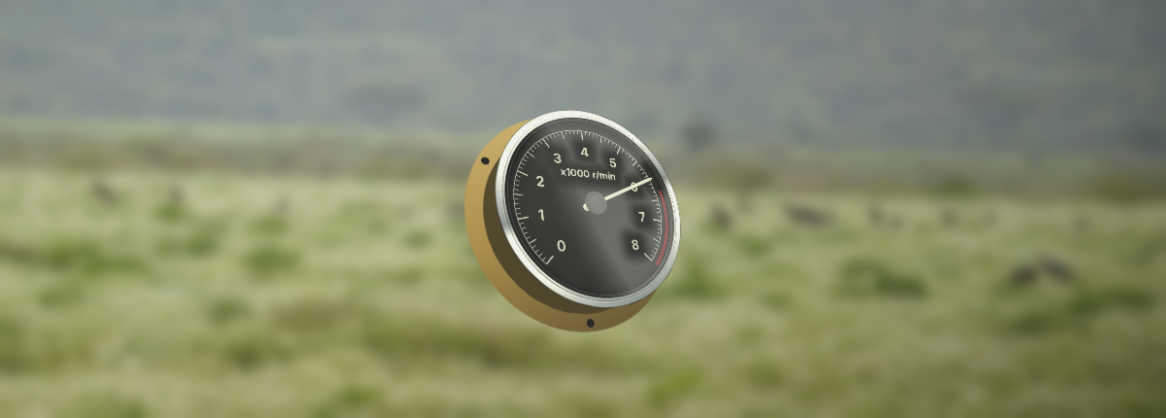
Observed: 6000 rpm
